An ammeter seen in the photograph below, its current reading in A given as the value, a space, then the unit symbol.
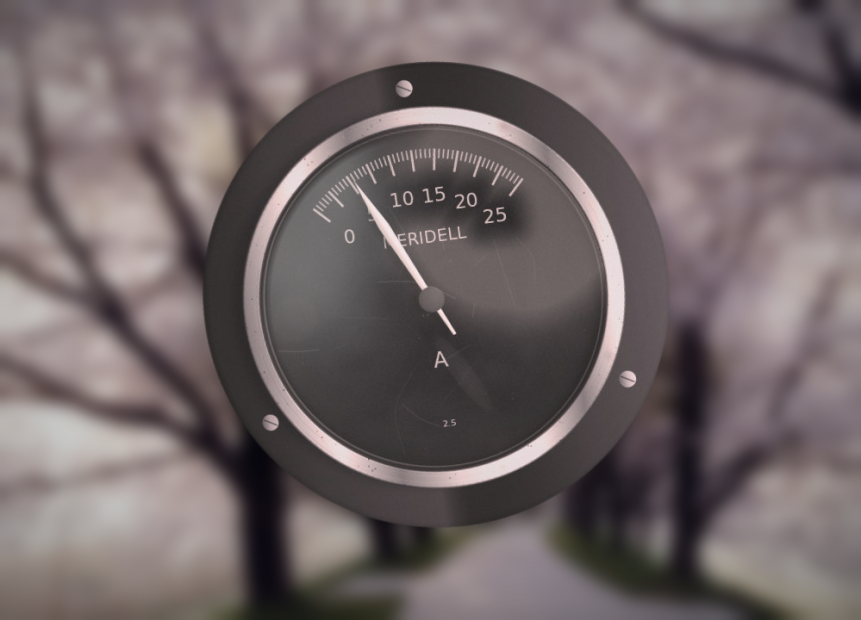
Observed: 5.5 A
